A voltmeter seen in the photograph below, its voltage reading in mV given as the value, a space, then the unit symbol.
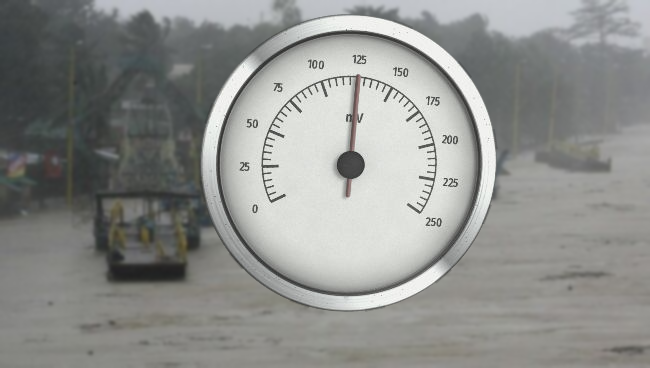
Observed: 125 mV
